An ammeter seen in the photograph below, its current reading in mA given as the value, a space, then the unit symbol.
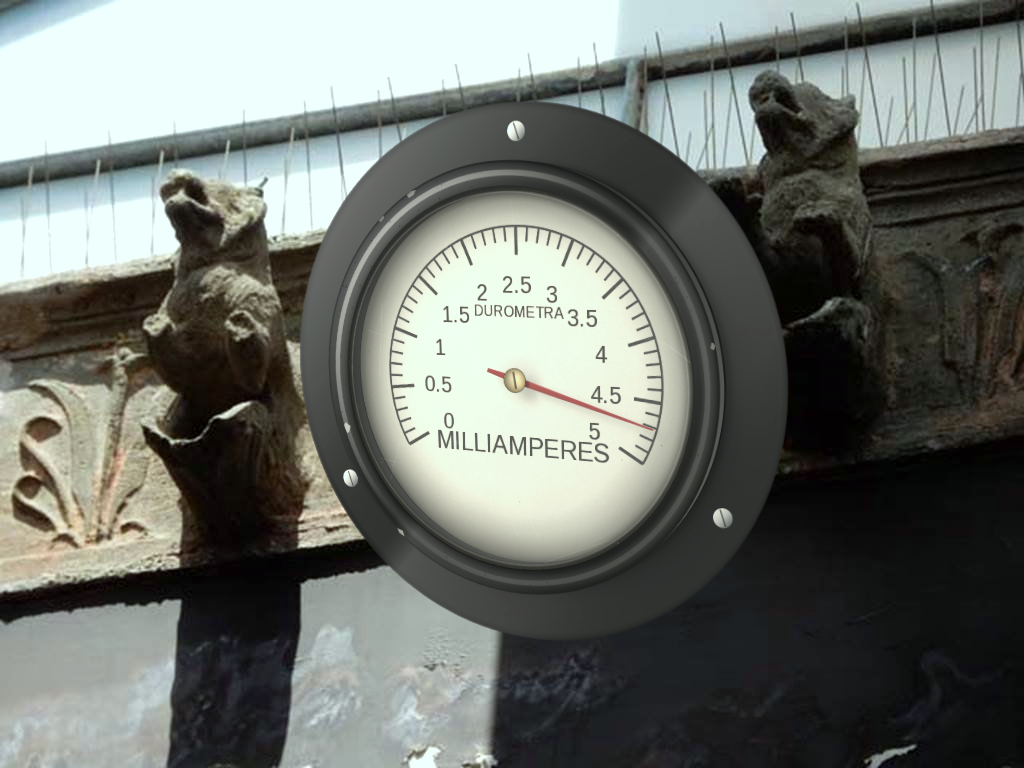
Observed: 4.7 mA
